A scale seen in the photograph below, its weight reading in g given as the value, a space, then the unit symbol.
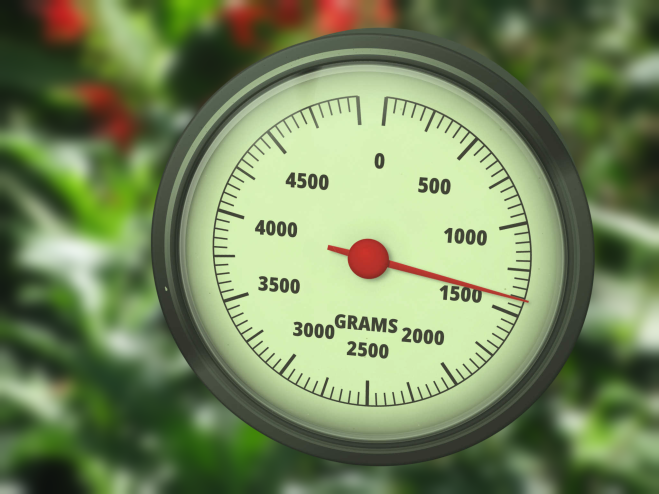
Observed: 1400 g
